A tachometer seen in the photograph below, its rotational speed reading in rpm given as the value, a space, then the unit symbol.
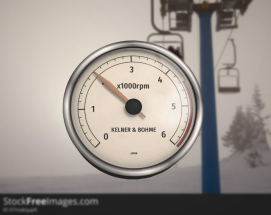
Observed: 2000 rpm
